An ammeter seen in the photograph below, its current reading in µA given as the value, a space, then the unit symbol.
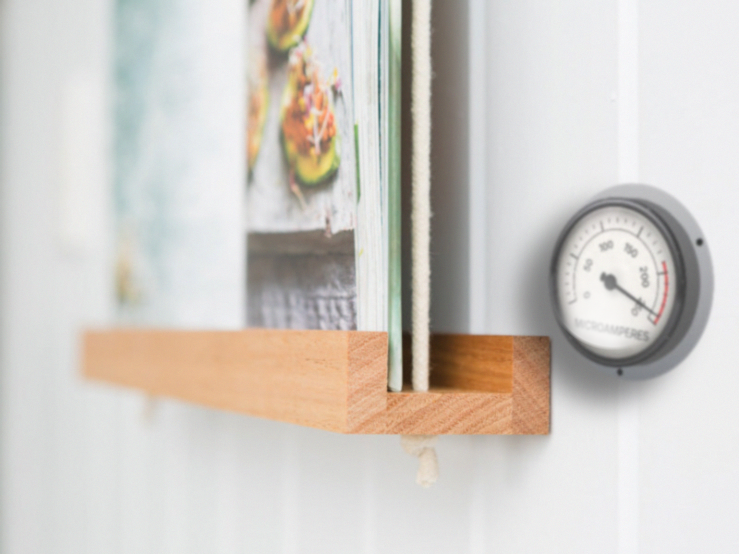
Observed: 240 µA
